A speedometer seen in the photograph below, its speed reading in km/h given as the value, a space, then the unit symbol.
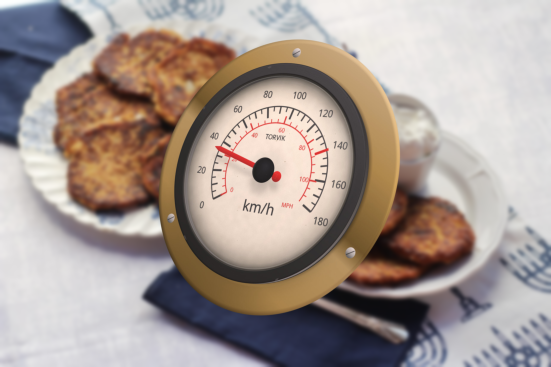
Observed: 35 km/h
